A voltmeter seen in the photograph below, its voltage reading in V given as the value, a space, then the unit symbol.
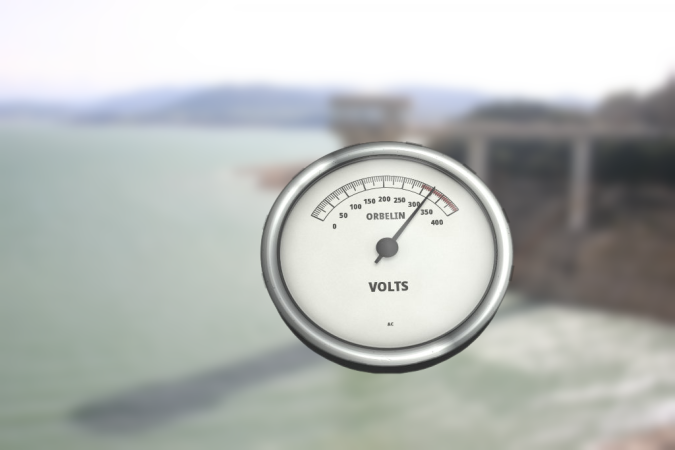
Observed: 325 V
